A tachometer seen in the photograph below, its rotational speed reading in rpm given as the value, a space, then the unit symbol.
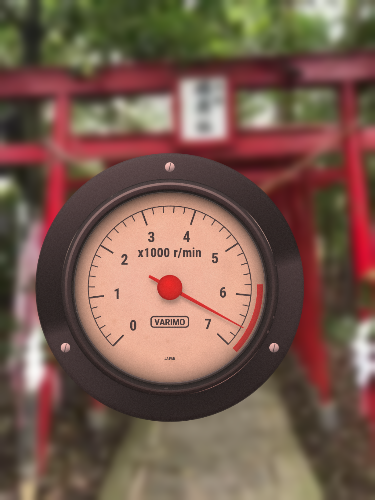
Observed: 6600 rpm
